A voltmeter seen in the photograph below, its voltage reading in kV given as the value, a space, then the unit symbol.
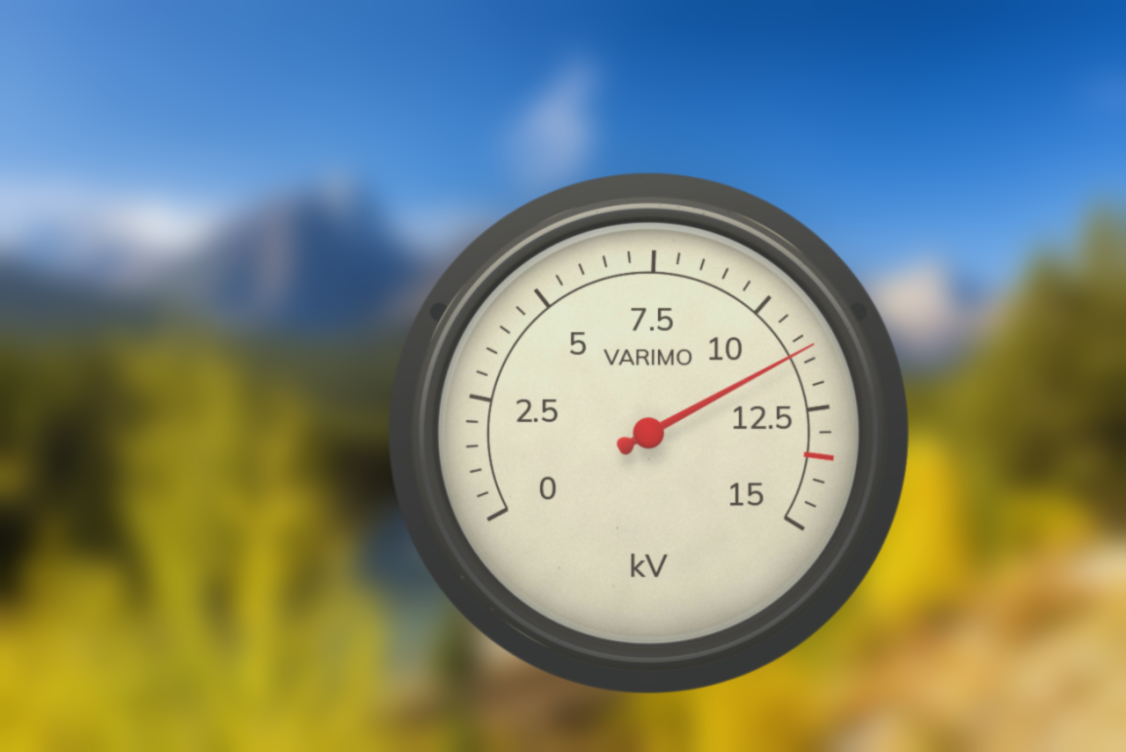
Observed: 11.25 kV
